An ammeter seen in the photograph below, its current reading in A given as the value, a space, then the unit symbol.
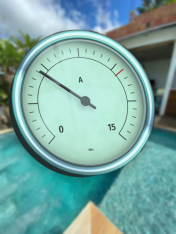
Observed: 4.5 A
